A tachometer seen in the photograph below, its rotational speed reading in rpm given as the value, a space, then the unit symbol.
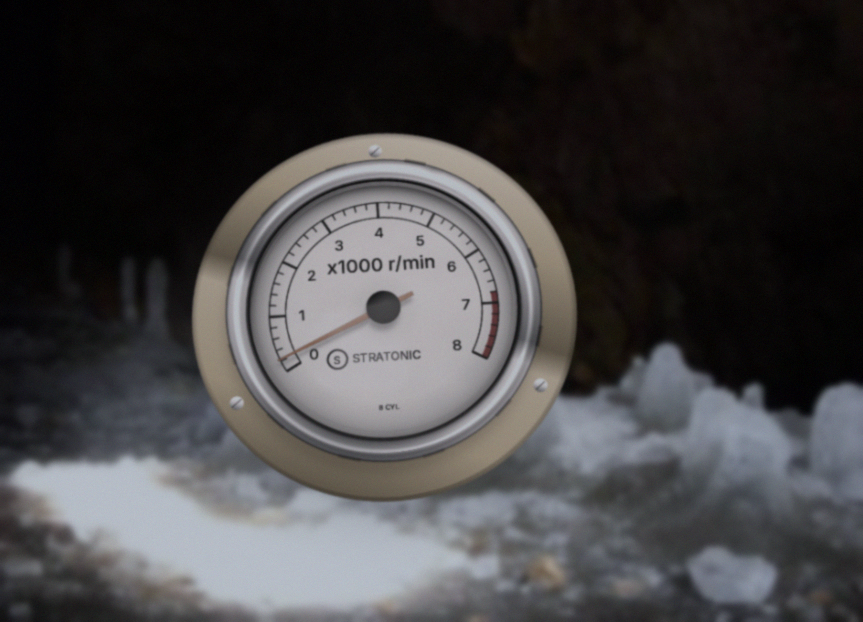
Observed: 200 rpm
